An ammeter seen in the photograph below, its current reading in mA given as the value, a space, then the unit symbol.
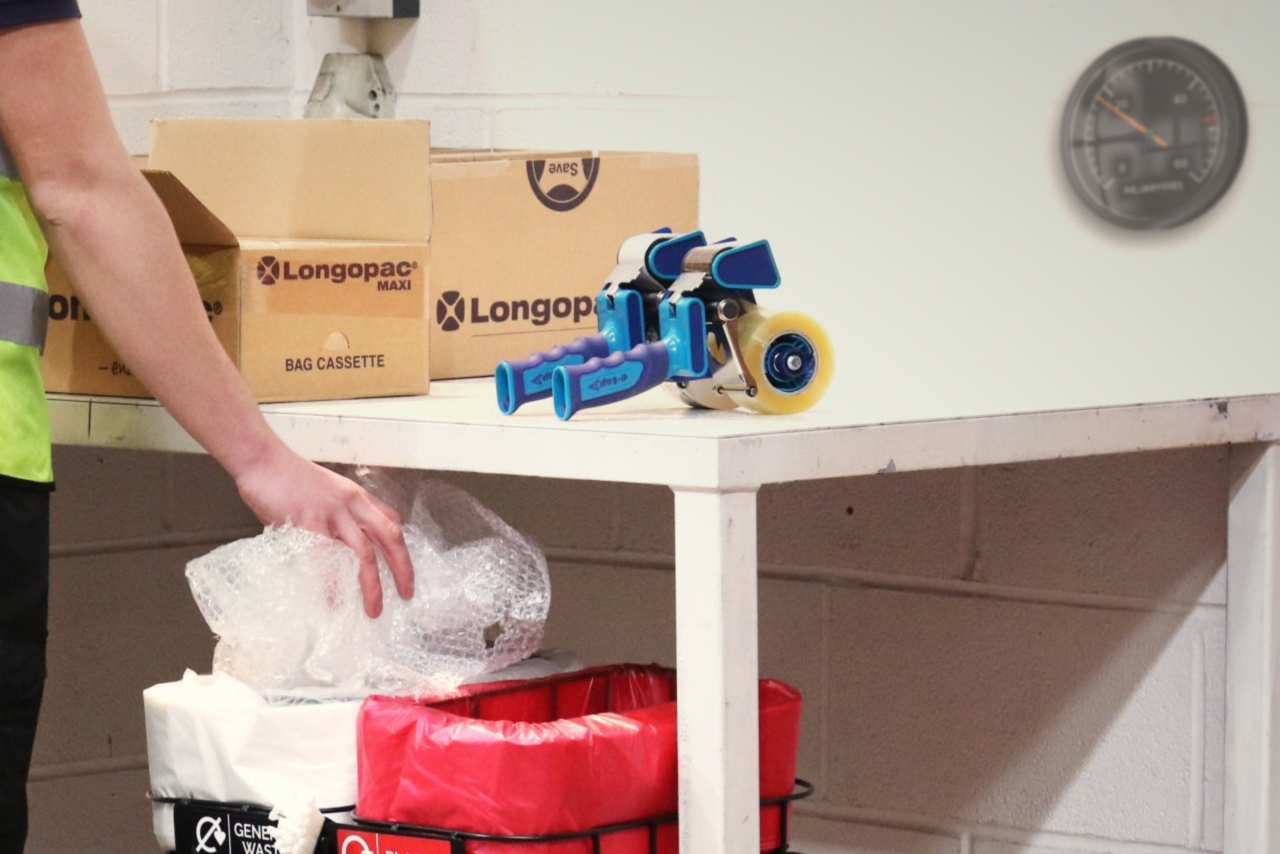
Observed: 18 mA
